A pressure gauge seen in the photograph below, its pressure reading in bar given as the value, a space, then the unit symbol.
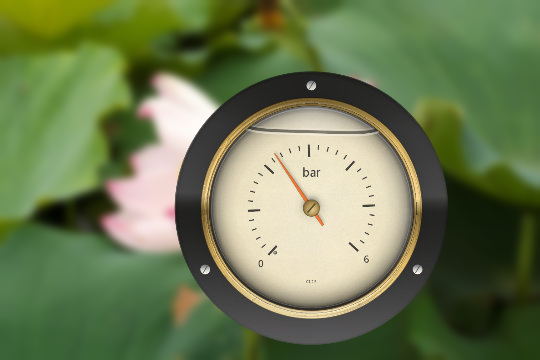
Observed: 2.3 bar
